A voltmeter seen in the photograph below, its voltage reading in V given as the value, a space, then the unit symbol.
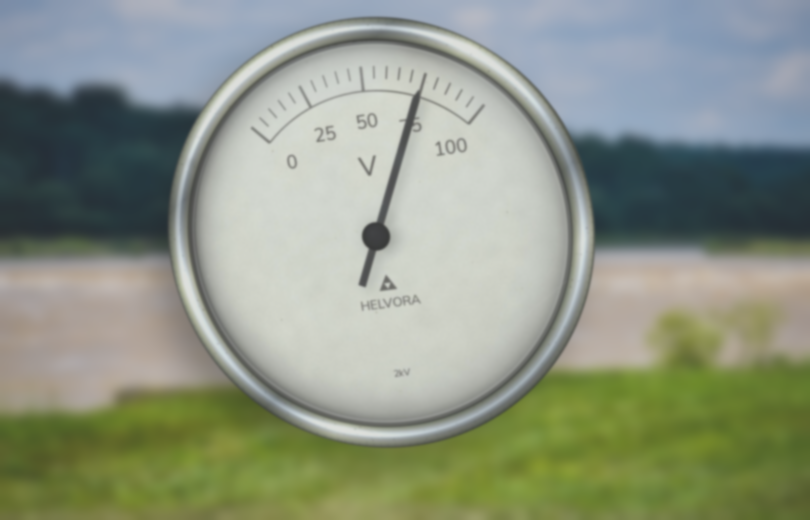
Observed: 75 V
